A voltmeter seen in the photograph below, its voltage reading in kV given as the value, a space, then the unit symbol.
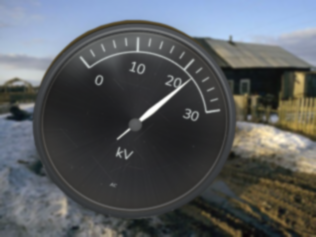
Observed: 22 kV
